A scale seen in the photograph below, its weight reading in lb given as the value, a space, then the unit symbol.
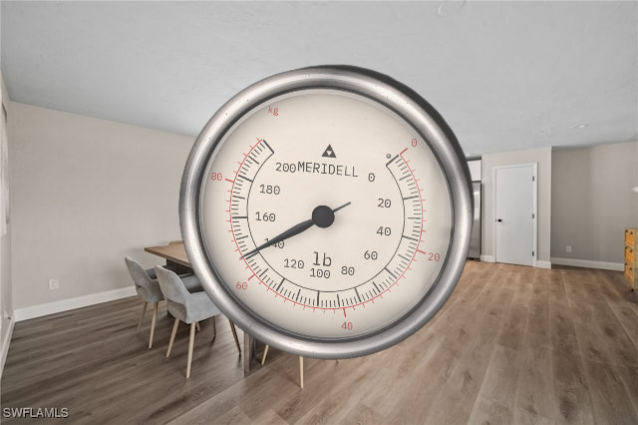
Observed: 142 lb
